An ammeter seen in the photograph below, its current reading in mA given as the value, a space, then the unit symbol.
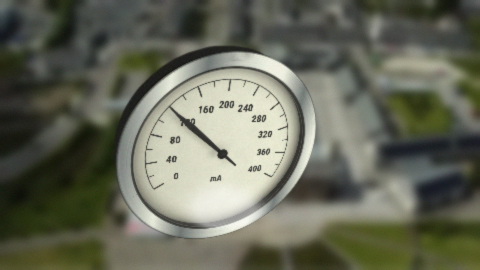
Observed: 120 mA
